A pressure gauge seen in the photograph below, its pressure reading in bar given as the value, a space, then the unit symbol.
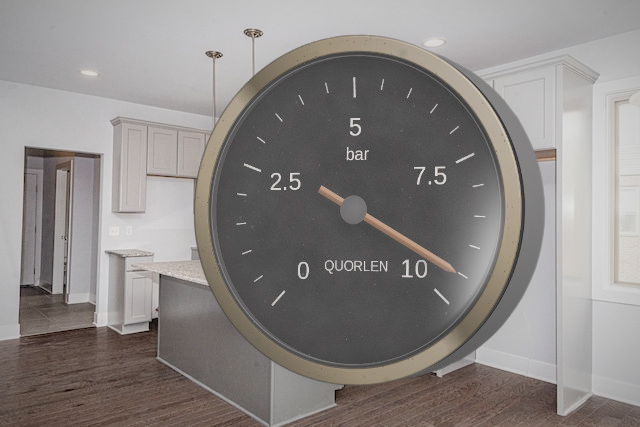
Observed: 9.5 bar
